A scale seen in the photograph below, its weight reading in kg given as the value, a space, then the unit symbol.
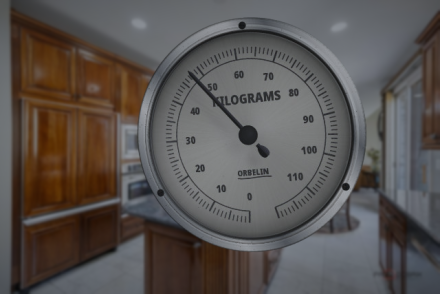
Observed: 48 kg
